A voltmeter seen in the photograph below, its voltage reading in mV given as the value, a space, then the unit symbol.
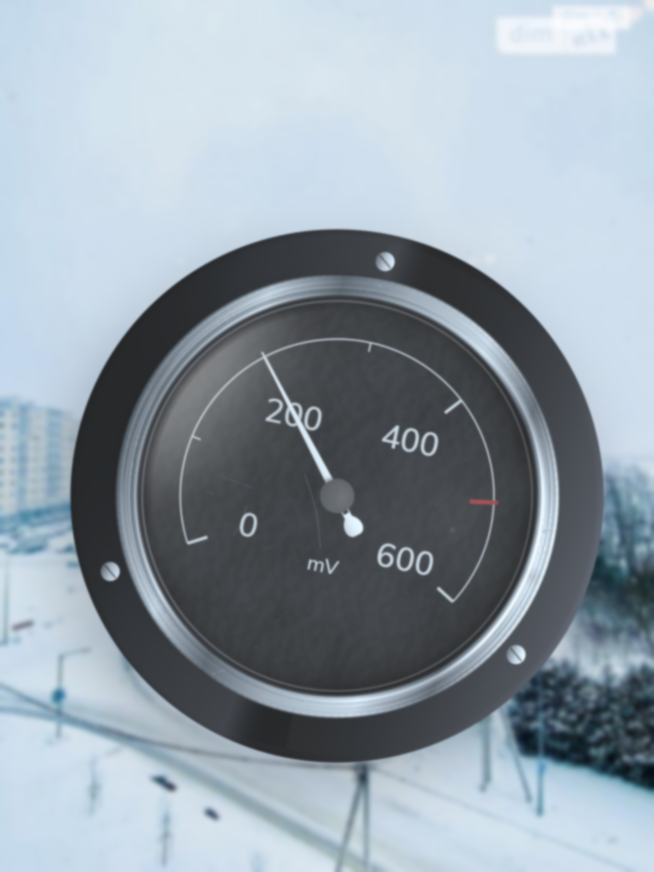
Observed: 200 mV
